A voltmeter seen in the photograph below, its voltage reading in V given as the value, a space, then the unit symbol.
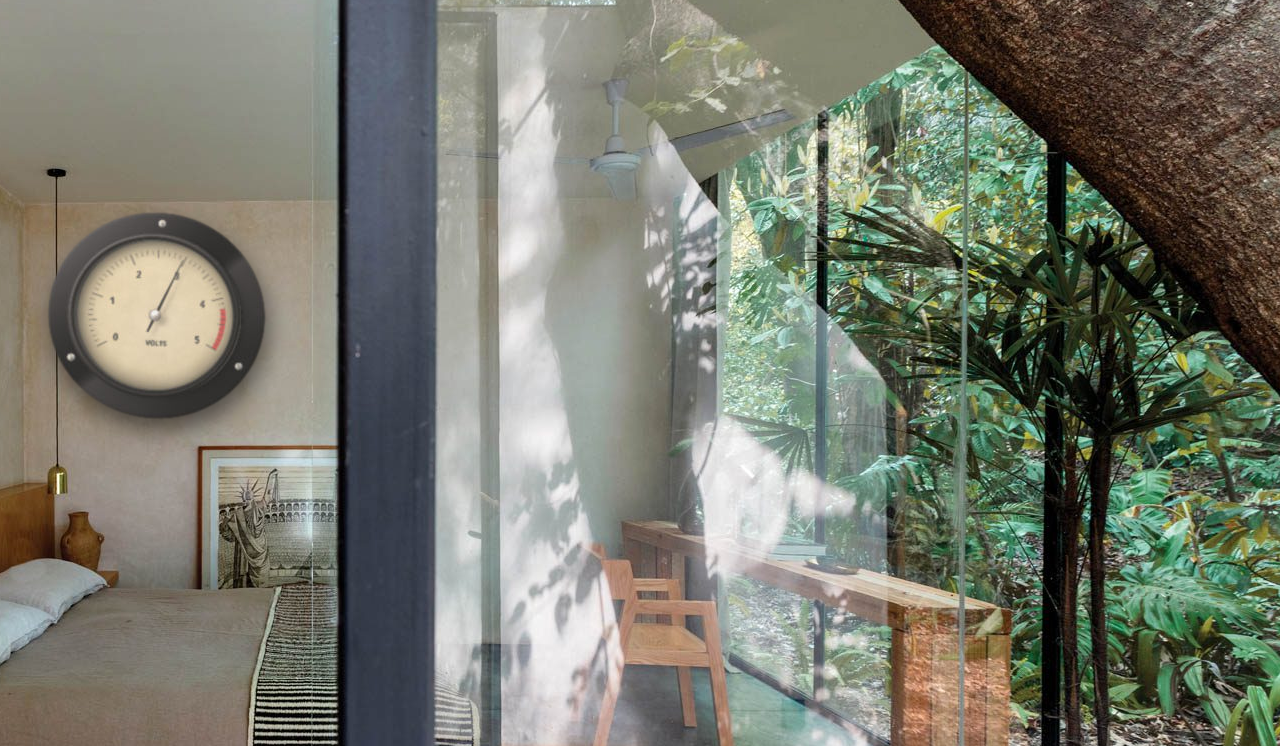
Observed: 3 V
